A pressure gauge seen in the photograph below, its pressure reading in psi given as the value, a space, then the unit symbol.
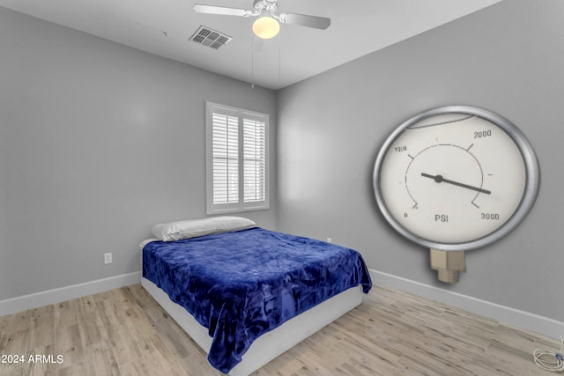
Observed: 2750 psi
